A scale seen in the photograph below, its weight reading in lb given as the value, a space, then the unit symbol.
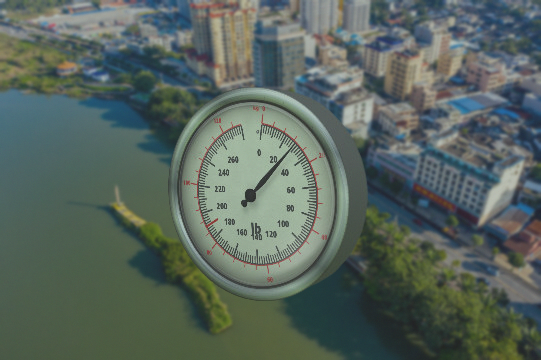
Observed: 30 lb
